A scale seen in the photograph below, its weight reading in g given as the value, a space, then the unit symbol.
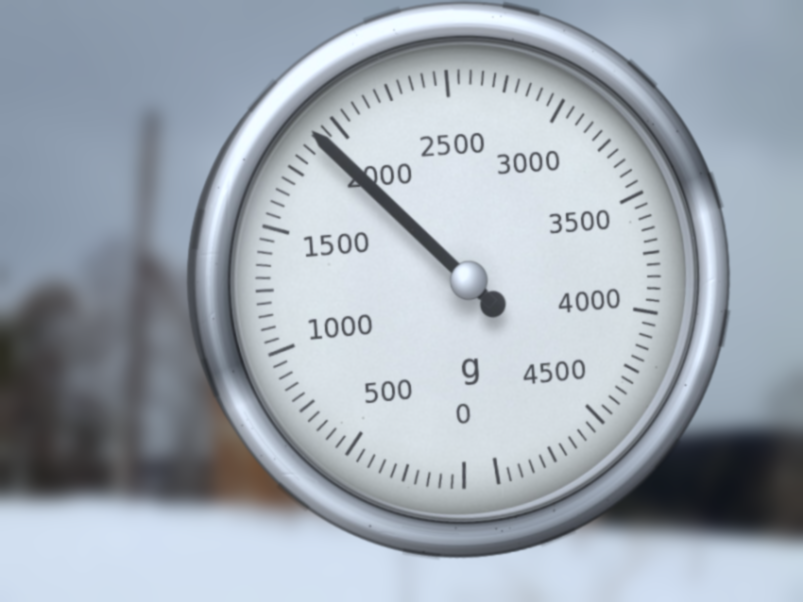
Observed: 1900 g
